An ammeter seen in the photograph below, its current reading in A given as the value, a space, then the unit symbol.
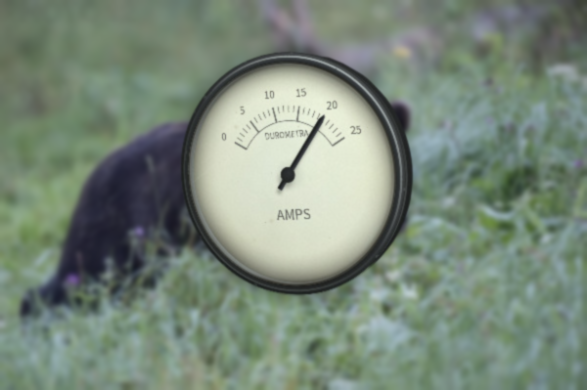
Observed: 20 A
